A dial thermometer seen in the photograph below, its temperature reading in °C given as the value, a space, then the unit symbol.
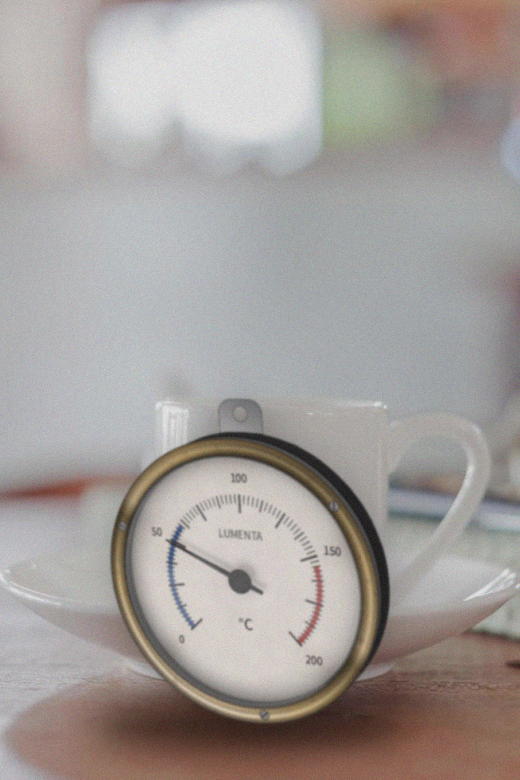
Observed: 50 °C
